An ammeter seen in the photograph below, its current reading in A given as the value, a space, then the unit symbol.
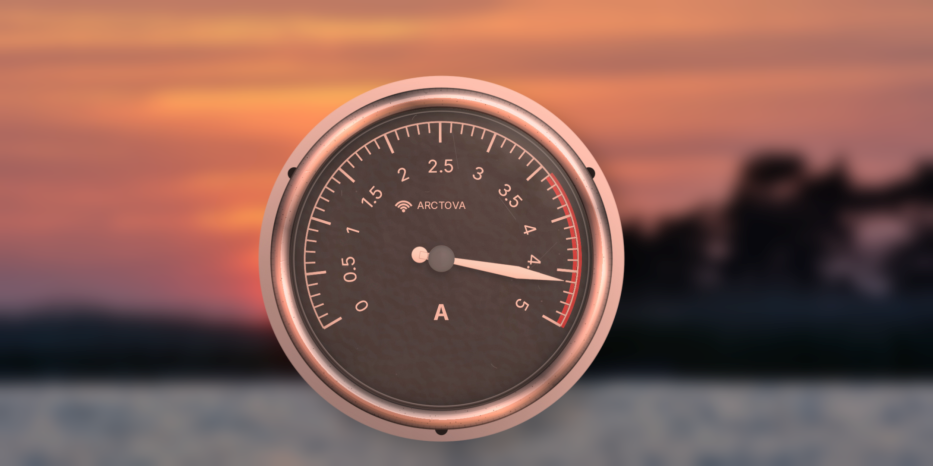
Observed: 4.6 A
